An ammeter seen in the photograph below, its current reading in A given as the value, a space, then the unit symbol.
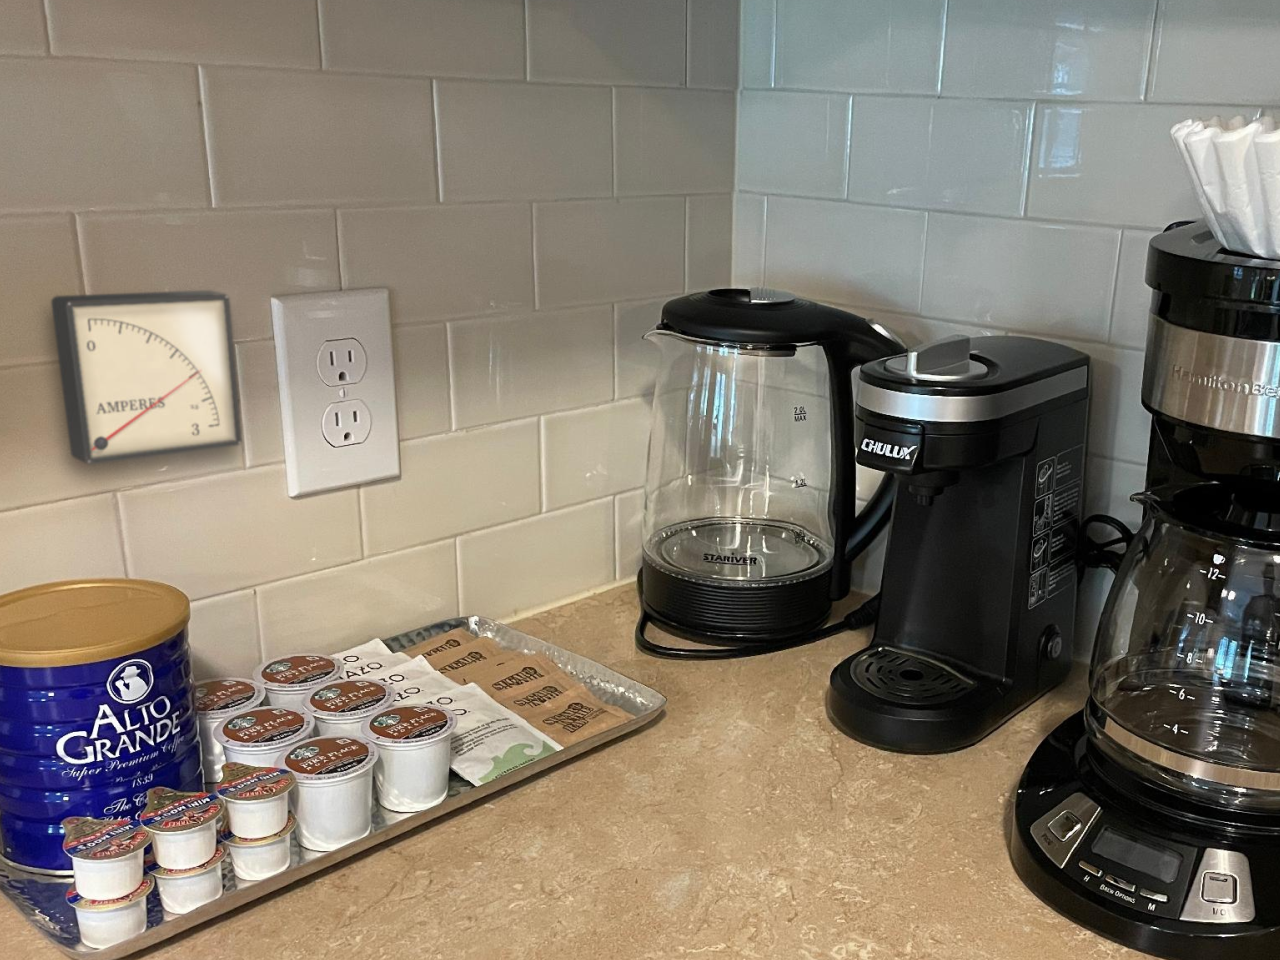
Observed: 2 A
